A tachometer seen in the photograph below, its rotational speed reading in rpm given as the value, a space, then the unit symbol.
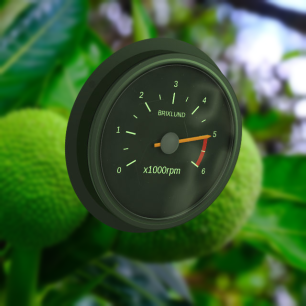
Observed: 5000 rpm
